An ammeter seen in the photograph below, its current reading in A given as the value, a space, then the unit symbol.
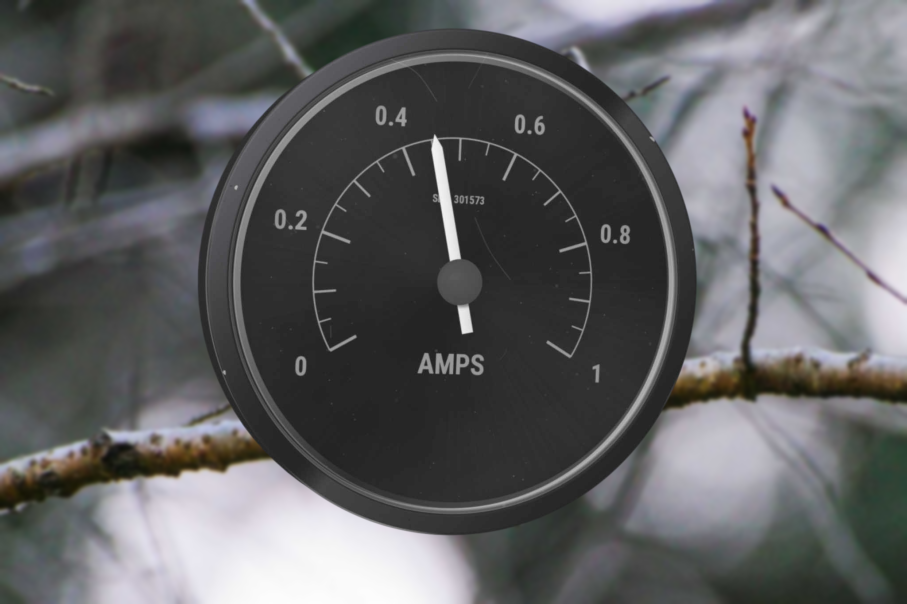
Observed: 0.45 A
